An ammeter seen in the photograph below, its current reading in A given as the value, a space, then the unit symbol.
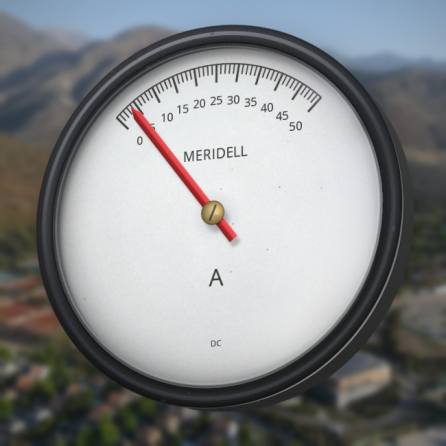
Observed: 4 A
